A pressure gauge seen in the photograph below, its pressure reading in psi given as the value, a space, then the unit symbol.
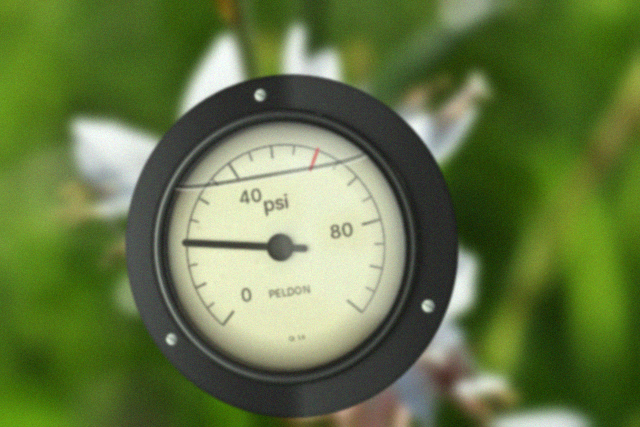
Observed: 20 psi
